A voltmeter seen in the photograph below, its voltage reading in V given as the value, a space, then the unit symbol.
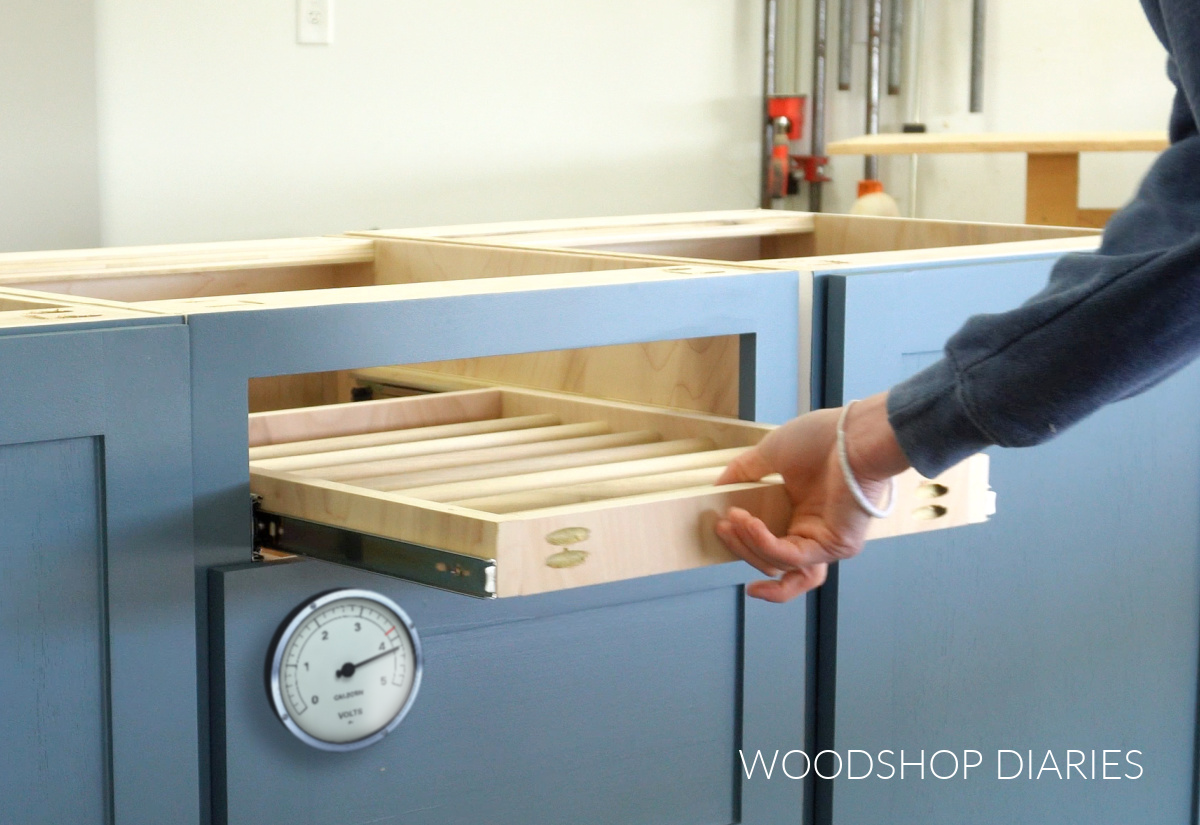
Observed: 4.2 V
